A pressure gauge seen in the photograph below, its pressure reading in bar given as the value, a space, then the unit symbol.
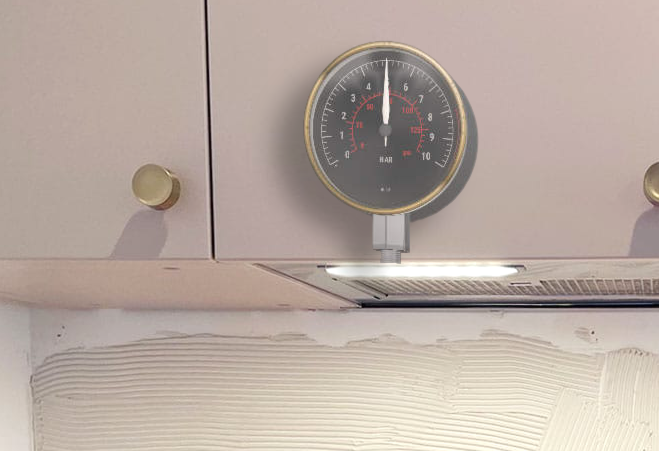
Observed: 5 bar
